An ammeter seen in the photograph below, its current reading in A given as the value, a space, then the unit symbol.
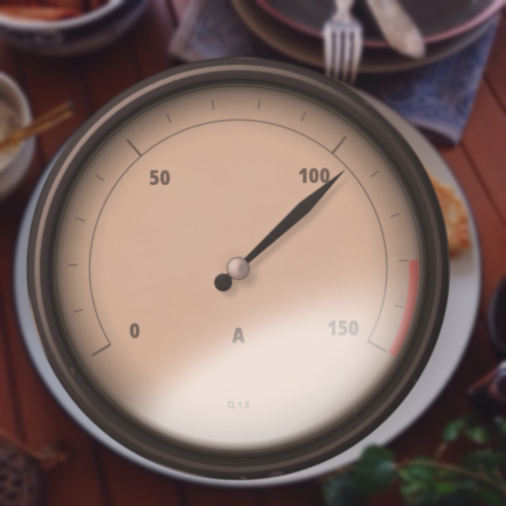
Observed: 105 A
